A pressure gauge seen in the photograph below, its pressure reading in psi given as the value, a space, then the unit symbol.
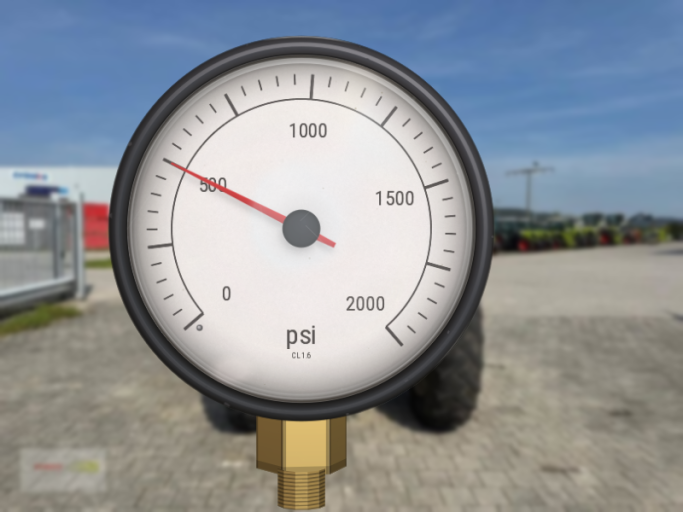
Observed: 500 psi
